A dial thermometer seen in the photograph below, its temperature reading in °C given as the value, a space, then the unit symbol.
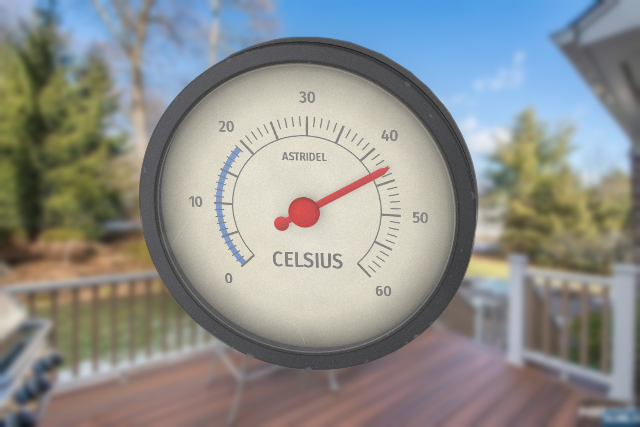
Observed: 43 °C
